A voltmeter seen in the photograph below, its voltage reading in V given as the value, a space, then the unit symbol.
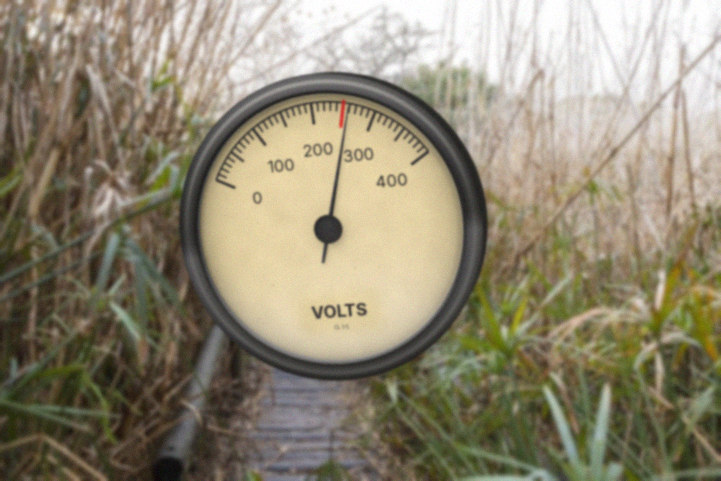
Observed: 260 V
